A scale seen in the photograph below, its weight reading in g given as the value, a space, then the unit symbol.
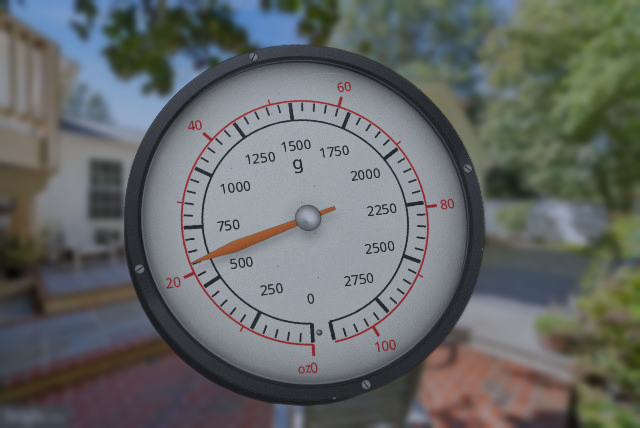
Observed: 600 g
